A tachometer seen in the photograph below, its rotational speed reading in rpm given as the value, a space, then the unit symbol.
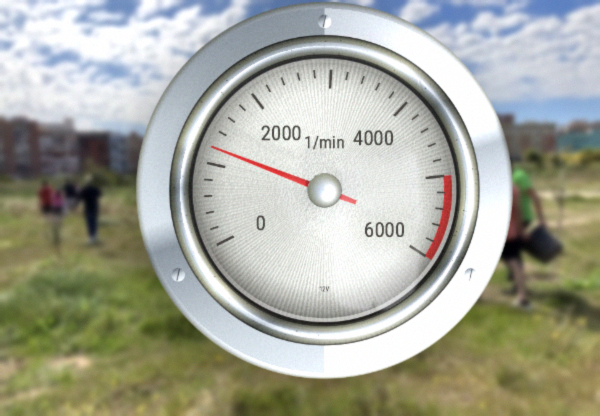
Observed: 1200 rpm
